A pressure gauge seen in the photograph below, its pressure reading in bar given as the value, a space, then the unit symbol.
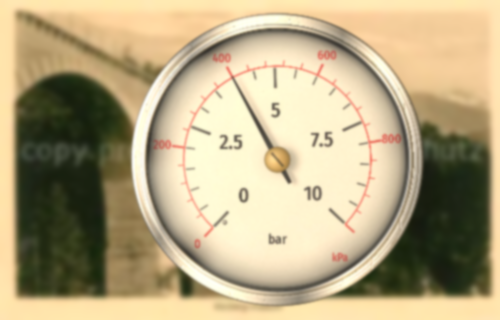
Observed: 4 bar
